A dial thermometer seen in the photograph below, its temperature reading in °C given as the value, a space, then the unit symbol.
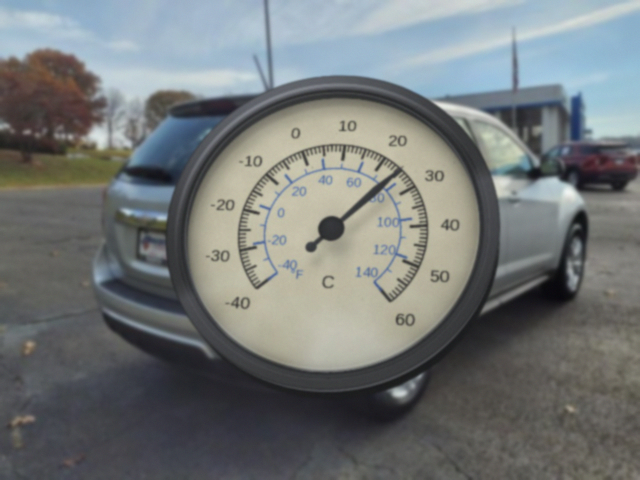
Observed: 25 °C
